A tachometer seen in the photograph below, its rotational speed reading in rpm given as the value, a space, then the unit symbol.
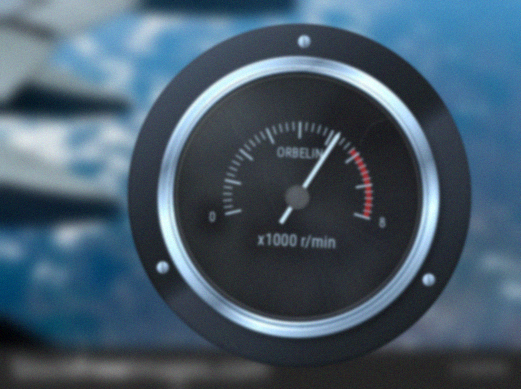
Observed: 5200 rpm
